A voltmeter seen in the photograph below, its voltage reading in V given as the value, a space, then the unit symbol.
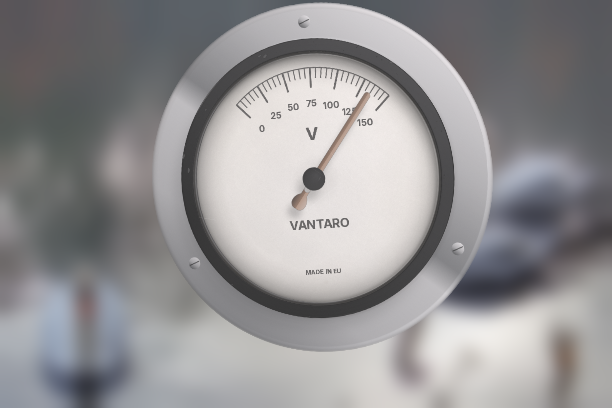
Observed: 135 V
